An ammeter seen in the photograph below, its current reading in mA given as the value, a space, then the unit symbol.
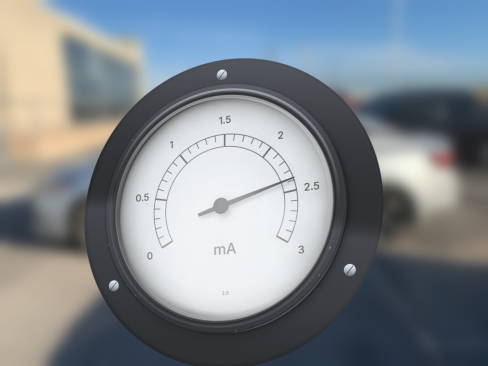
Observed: 2.4 mA
